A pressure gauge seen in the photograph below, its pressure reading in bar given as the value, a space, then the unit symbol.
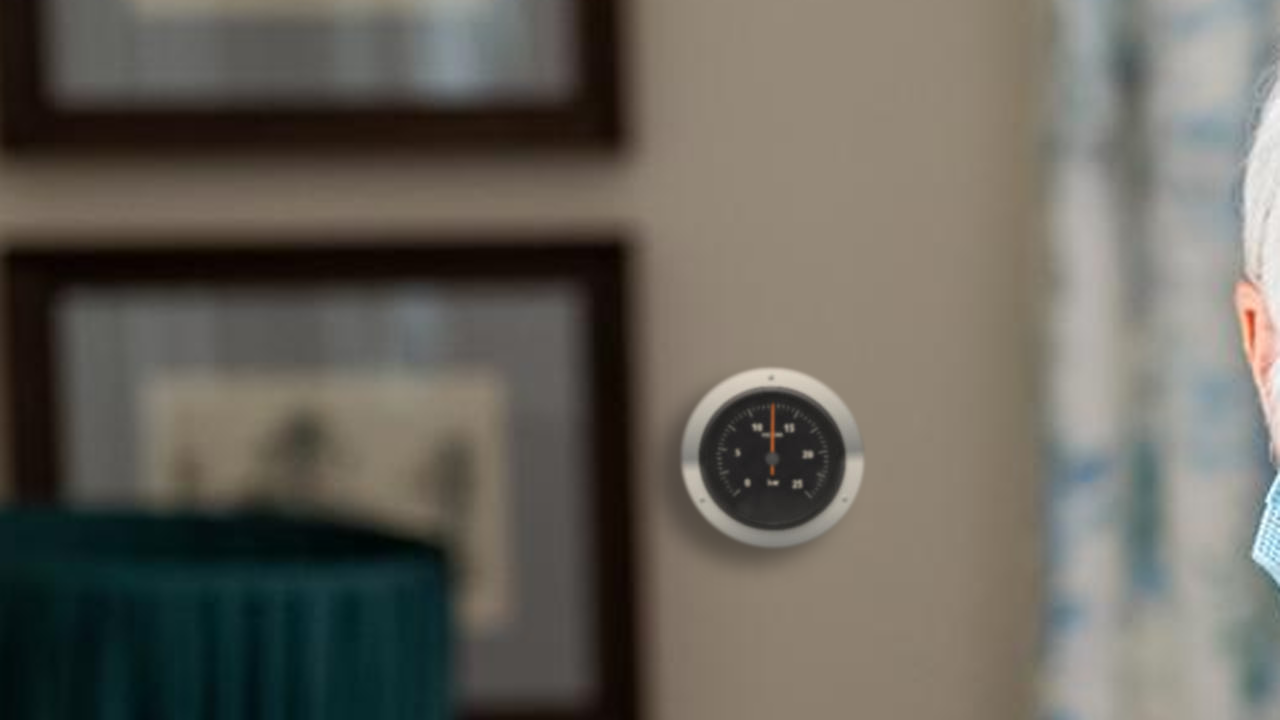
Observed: 12.5 bar
